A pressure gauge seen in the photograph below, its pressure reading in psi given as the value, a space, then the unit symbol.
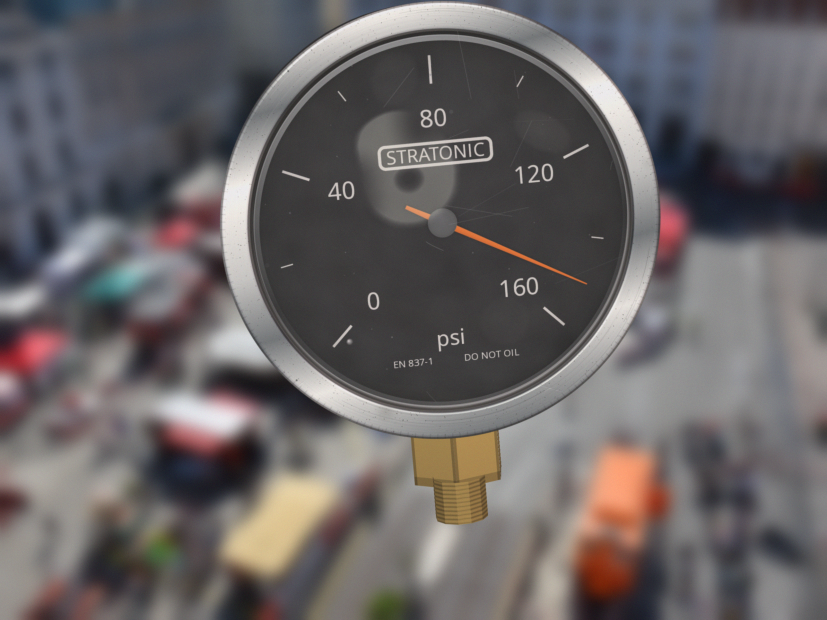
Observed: 150 psi
